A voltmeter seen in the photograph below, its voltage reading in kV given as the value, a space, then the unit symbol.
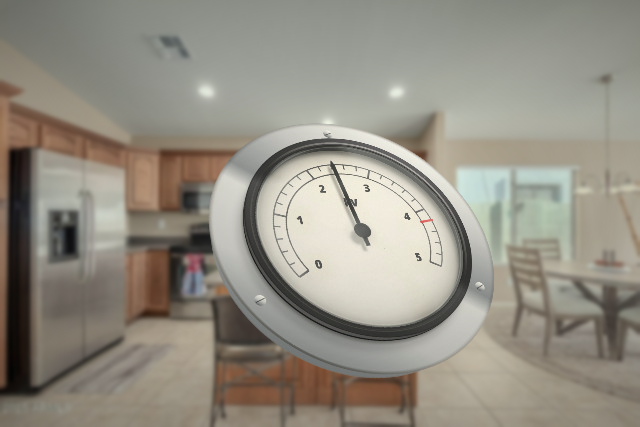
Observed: 2.4 kV
